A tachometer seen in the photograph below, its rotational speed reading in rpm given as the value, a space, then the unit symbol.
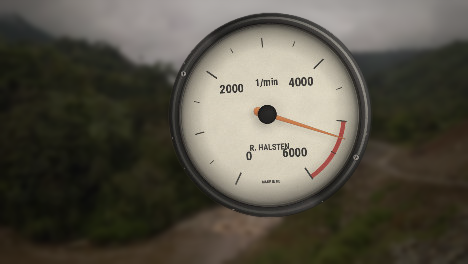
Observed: 5250 rpm
